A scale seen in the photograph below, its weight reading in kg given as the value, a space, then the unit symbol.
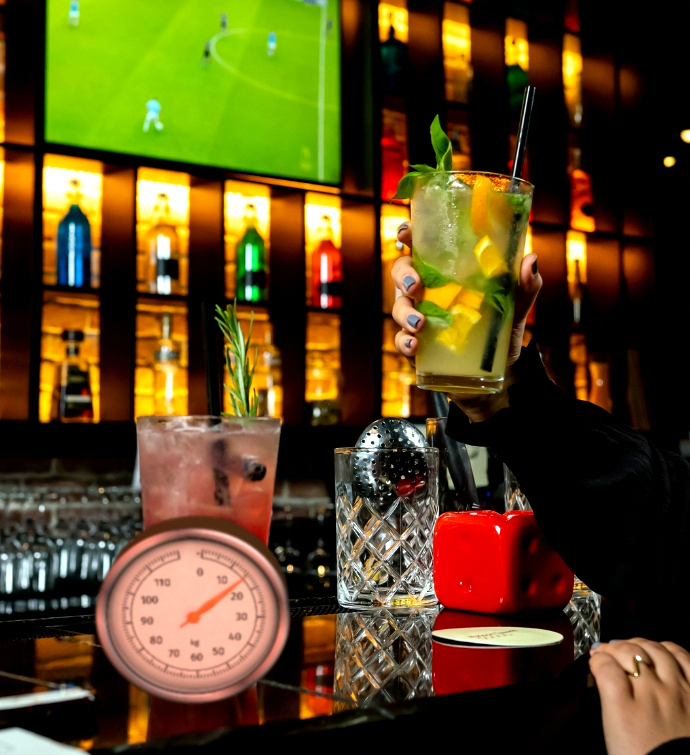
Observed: 15 kg
